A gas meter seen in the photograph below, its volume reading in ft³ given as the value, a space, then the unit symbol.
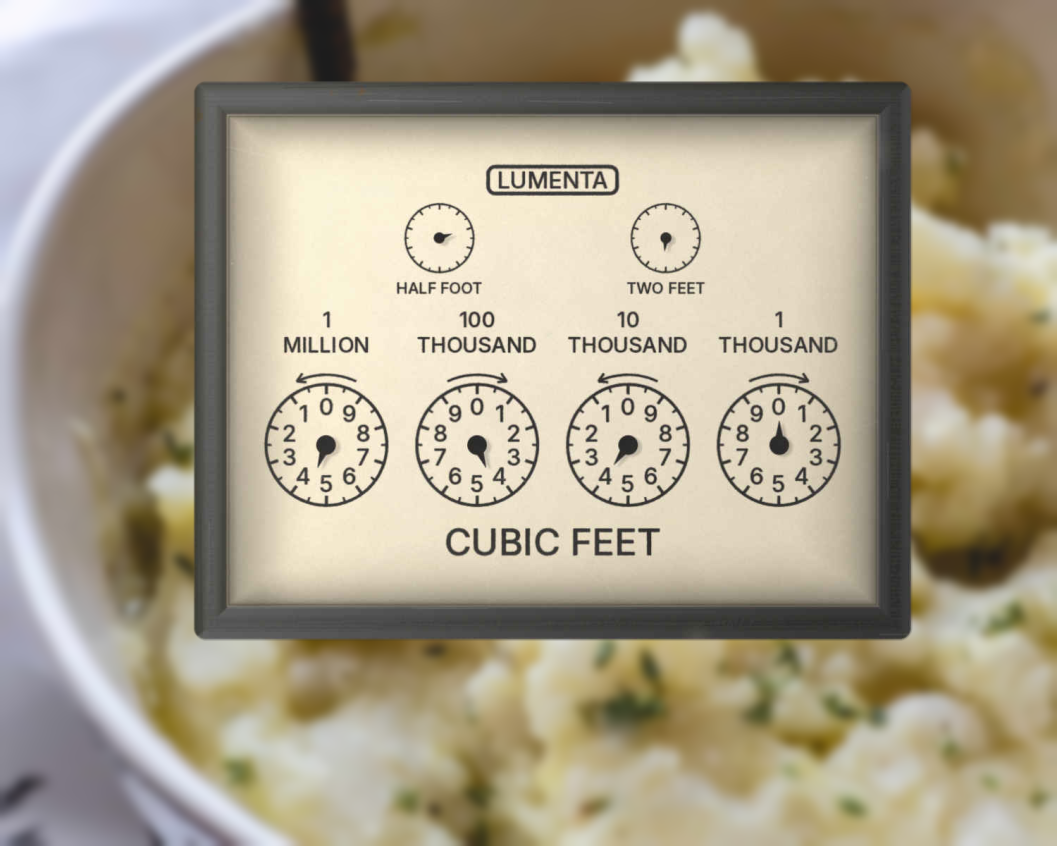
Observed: 444000 ft³
